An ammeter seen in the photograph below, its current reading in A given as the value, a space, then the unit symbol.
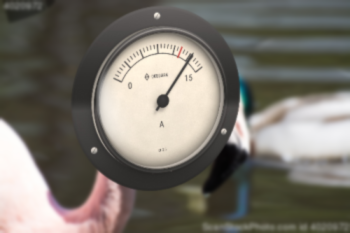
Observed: 12.5 A
